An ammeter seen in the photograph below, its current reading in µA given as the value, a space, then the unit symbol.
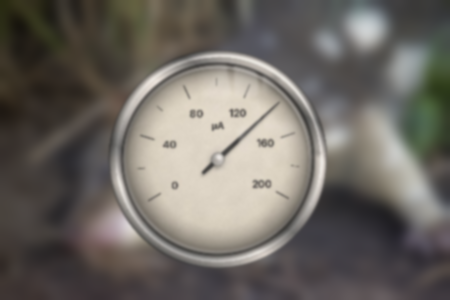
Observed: 140 µA
